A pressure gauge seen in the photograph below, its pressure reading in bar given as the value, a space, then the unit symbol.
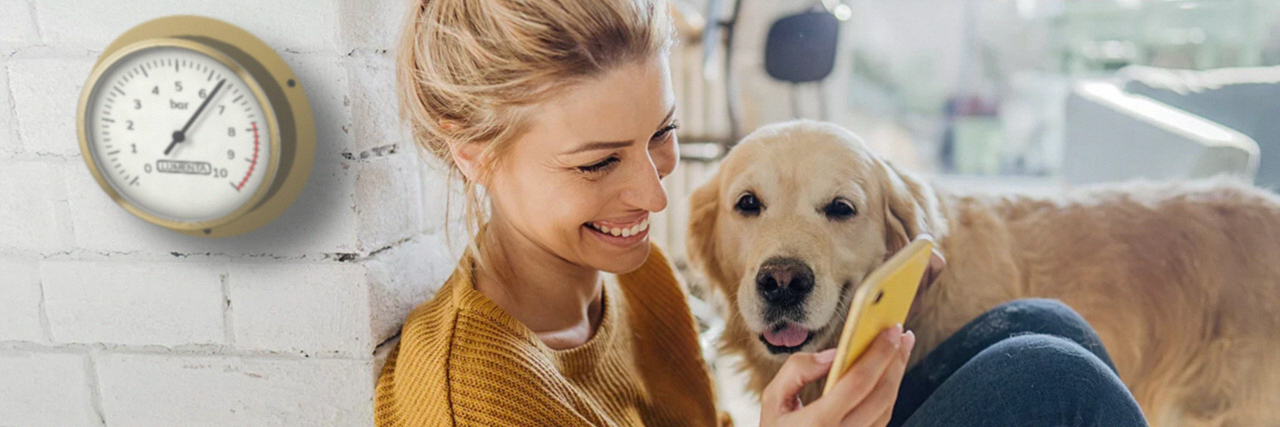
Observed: 6.4 bar
